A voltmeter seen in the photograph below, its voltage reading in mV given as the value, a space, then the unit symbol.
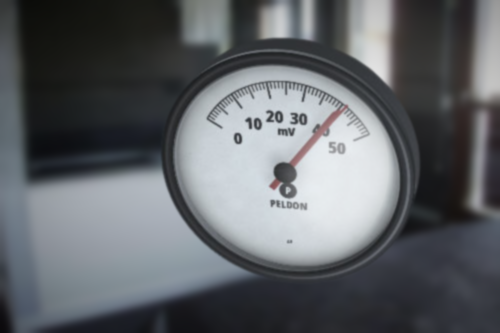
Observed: 40 mV
